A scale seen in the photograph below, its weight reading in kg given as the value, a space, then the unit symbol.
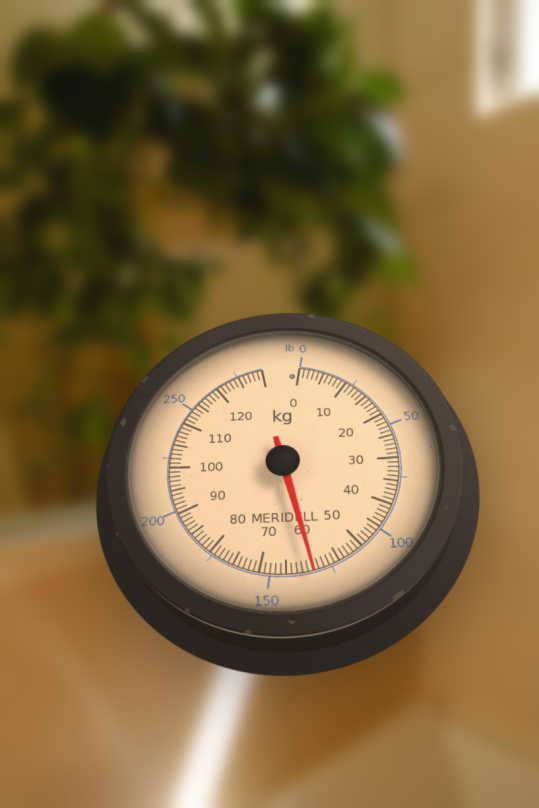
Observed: 60 kg
